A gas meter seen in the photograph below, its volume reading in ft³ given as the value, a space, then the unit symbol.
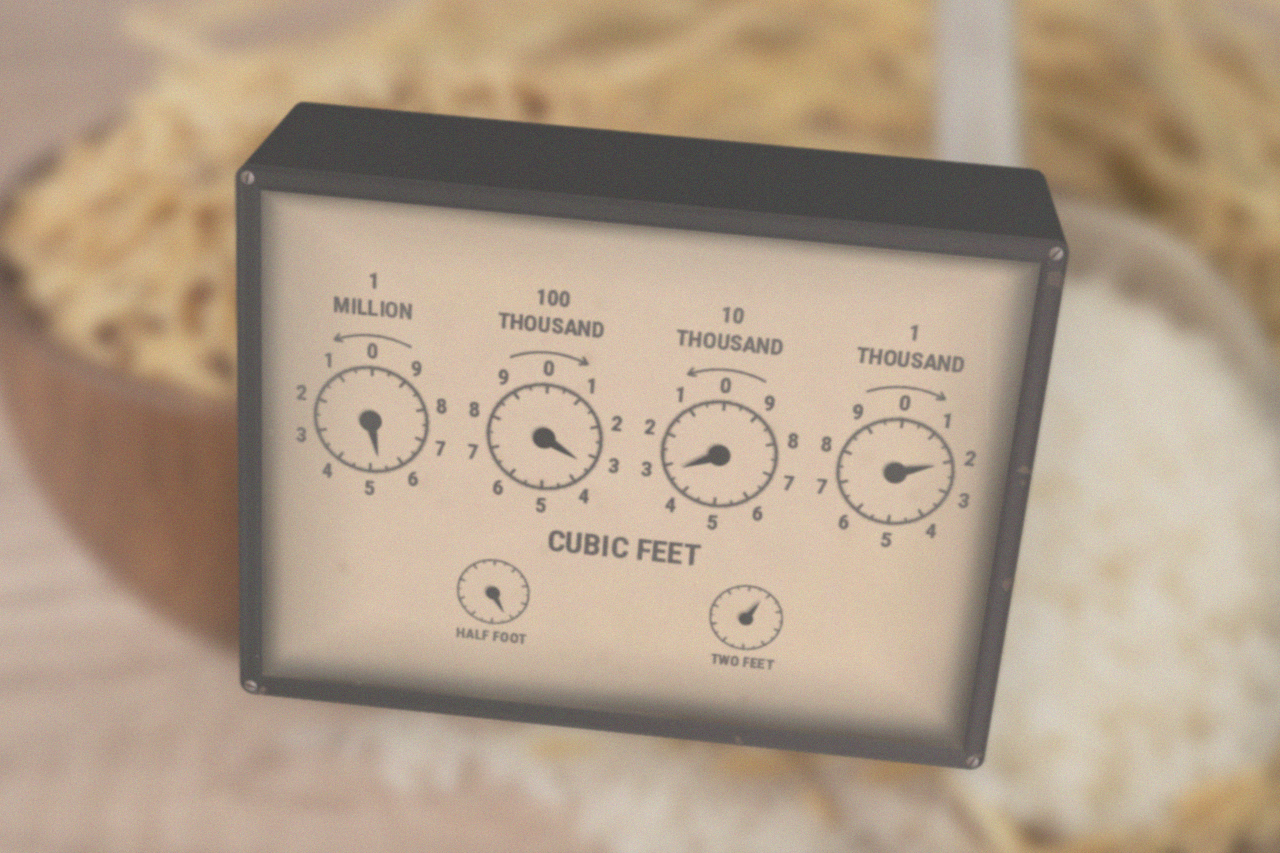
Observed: 533200 ft³
